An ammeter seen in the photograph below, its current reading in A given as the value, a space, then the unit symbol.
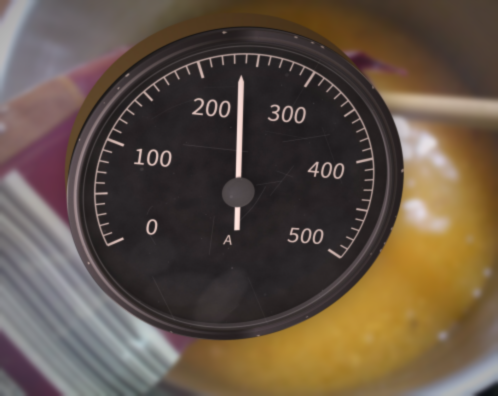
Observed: 235 A
